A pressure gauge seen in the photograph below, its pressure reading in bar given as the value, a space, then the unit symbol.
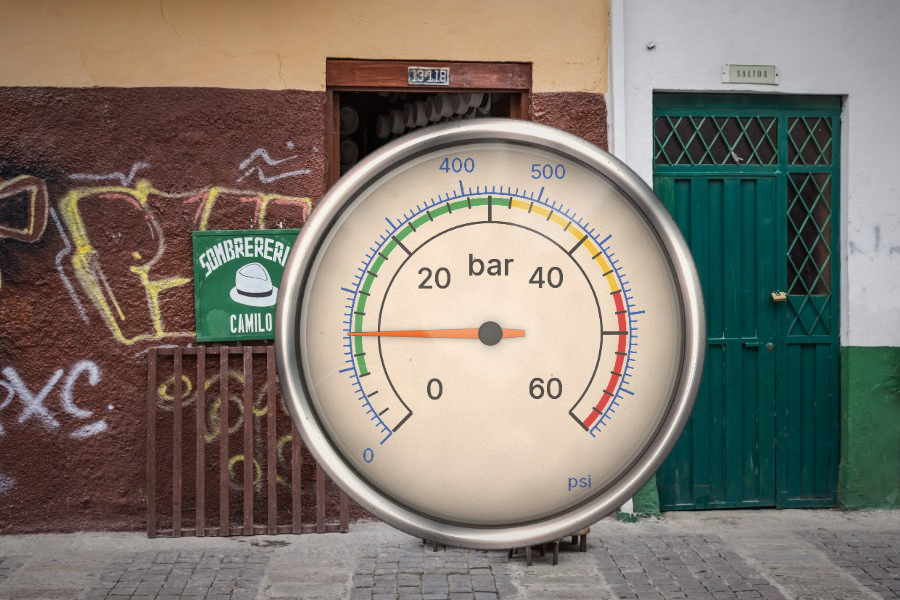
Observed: 10 bar
